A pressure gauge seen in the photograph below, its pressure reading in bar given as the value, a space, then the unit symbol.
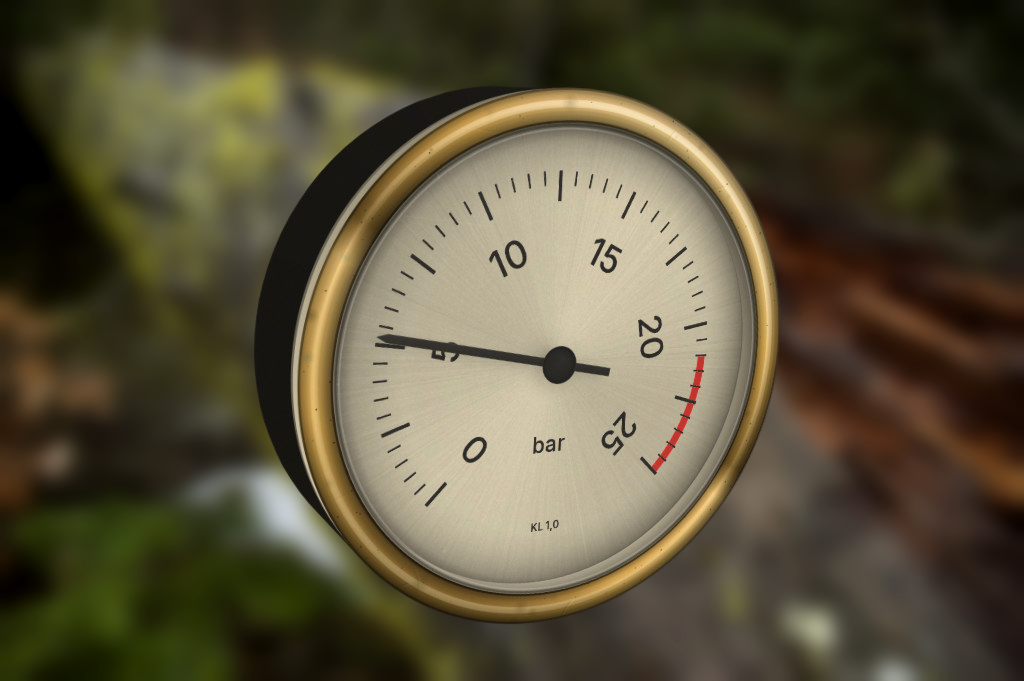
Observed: 5.25 bar
